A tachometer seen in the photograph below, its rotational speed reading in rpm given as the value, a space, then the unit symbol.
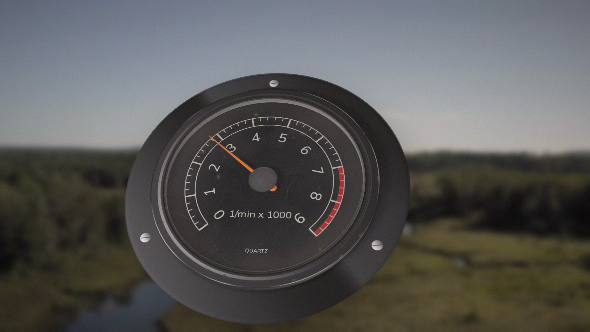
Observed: 2800 rpm
